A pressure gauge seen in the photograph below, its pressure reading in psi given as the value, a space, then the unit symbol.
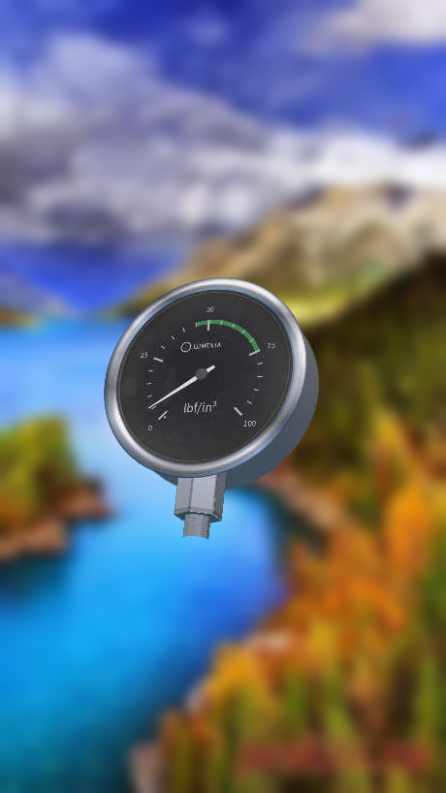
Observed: 5 psi
